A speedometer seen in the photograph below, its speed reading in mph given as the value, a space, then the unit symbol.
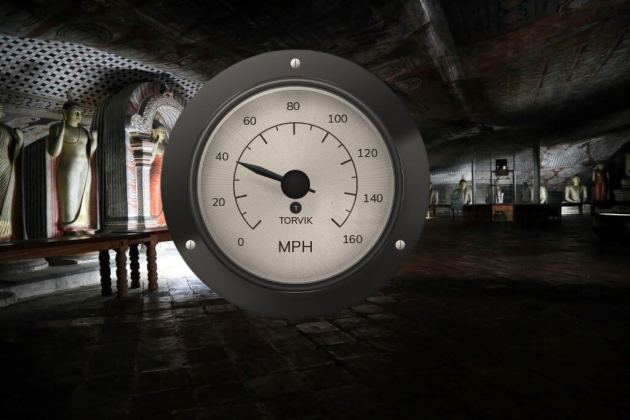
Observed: 40 mph
